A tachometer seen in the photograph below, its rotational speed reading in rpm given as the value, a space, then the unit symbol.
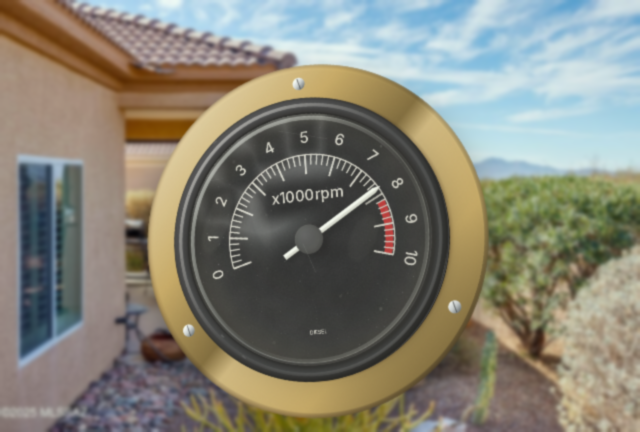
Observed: 7800 rpm
